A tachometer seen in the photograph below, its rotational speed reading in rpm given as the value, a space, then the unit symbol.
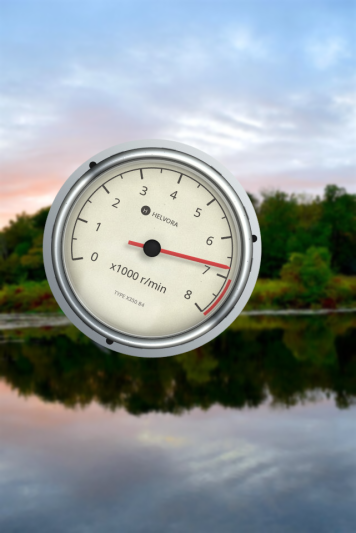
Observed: 6750 rpm
